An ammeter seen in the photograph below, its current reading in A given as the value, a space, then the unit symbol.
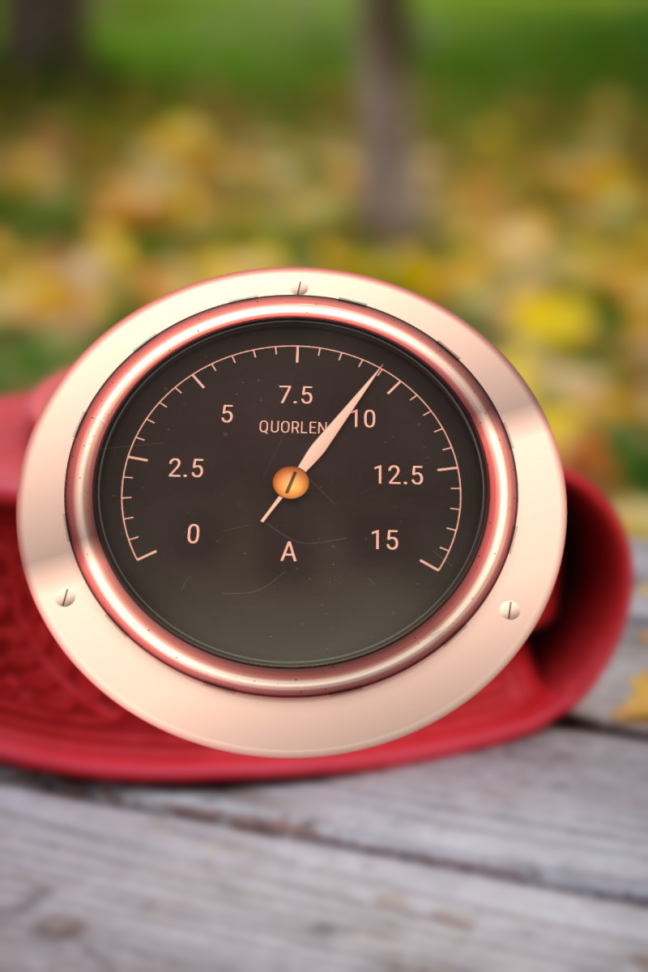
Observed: 9.5 A
